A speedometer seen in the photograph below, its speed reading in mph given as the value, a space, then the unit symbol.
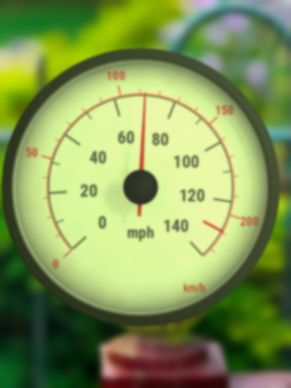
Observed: 70 mph
